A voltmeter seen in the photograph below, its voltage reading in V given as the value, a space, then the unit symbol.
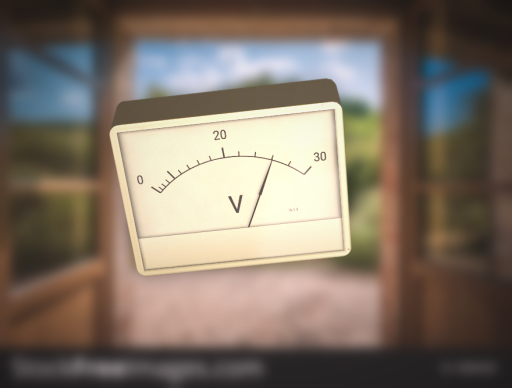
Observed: 26 V
